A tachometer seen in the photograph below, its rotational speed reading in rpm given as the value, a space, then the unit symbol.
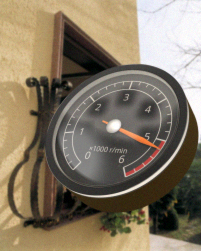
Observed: 5200 rpm
